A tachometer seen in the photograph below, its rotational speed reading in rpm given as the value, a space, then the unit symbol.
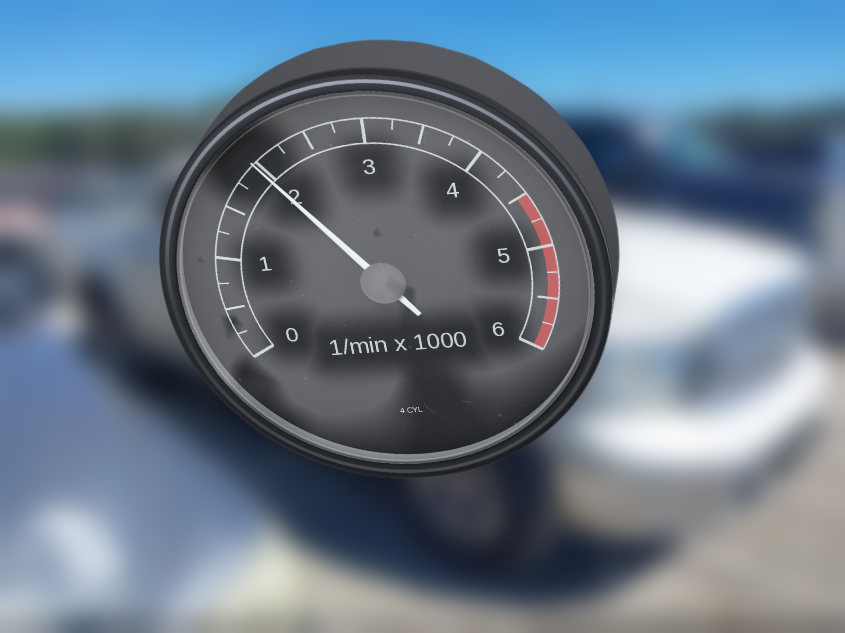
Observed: 2000 rpm
